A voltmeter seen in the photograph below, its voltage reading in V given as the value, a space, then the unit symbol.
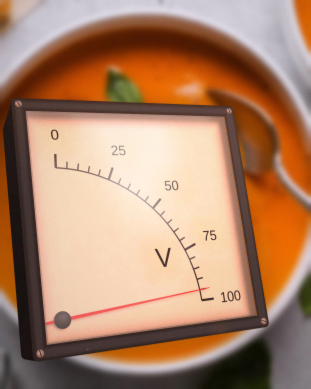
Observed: 95 V
